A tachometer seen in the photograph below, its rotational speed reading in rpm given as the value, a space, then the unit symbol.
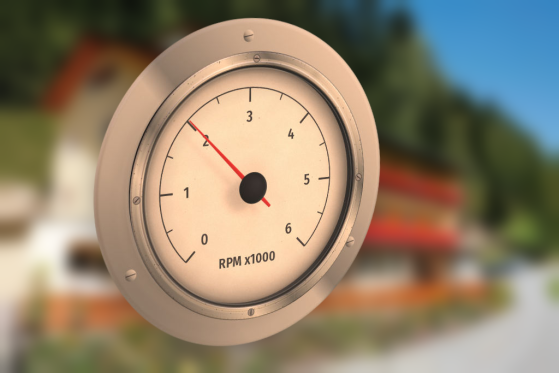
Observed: 2000 rpm
